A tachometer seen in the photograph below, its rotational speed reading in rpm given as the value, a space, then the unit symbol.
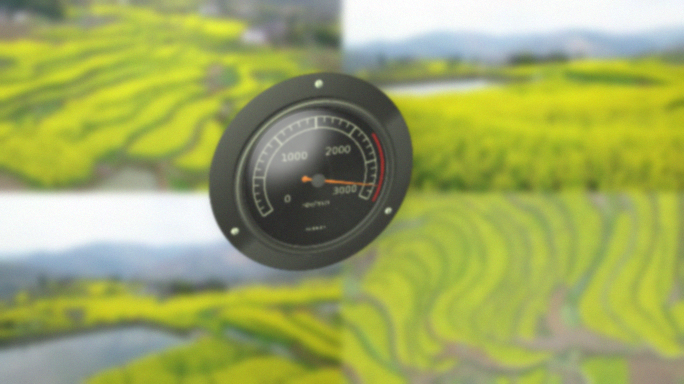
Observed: 2800 rpm
